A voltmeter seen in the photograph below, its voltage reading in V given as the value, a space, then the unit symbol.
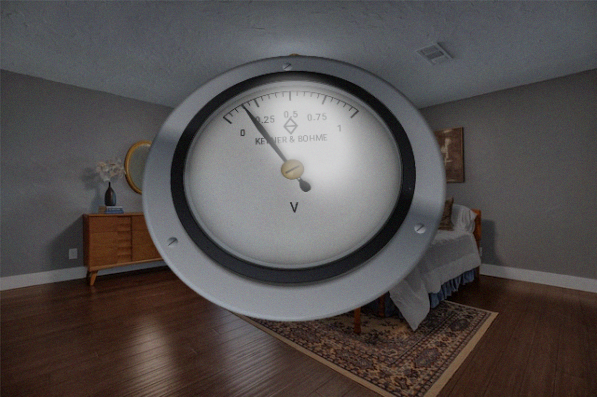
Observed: 0.15 V
